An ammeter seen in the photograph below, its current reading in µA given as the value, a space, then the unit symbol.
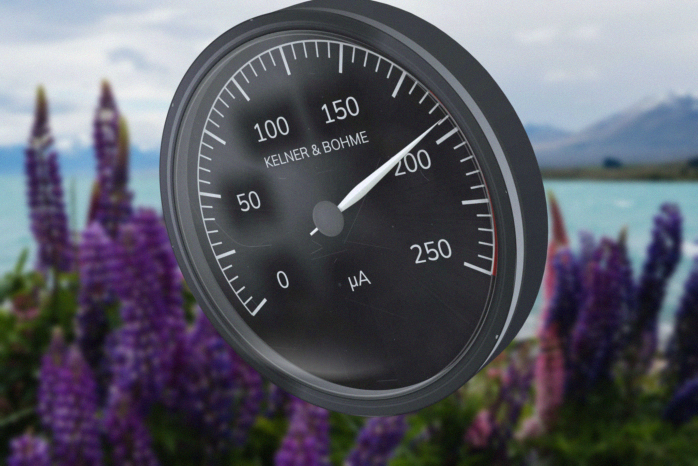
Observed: 195 µA
